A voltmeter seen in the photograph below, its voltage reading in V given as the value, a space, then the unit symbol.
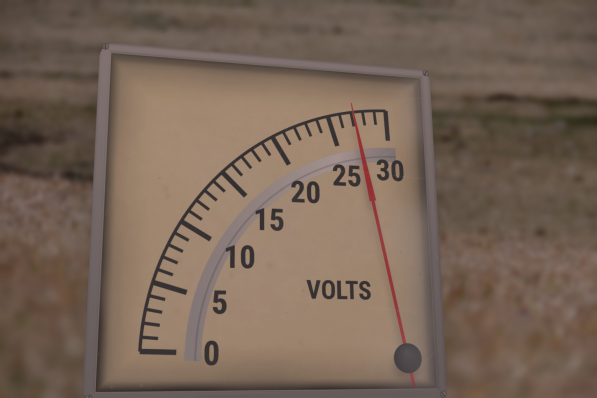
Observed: 27 V
